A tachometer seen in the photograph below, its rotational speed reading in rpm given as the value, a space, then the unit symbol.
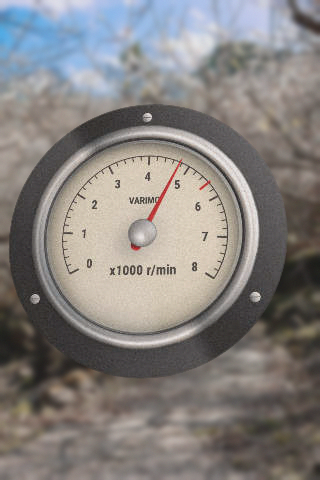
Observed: 4800 rpm
